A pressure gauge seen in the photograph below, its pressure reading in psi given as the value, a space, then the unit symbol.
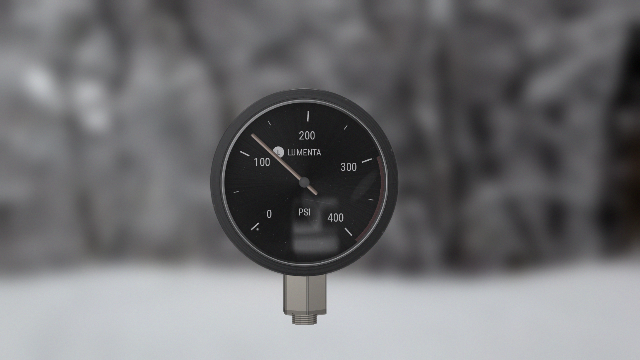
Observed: 125 psi
